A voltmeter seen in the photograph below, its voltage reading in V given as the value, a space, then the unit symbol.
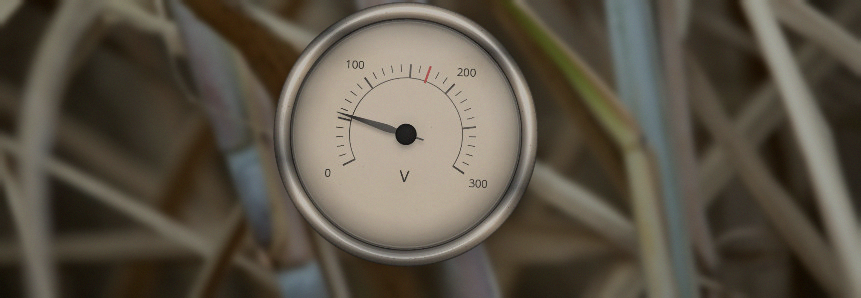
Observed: 55 V
